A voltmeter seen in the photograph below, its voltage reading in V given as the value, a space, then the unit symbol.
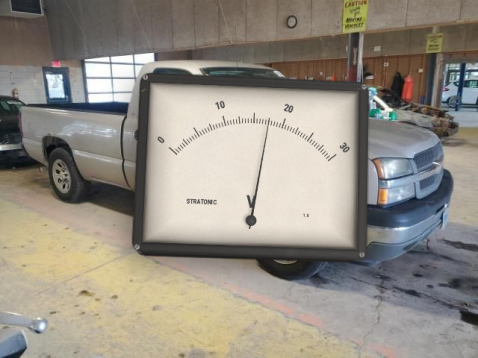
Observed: 17.5 V
